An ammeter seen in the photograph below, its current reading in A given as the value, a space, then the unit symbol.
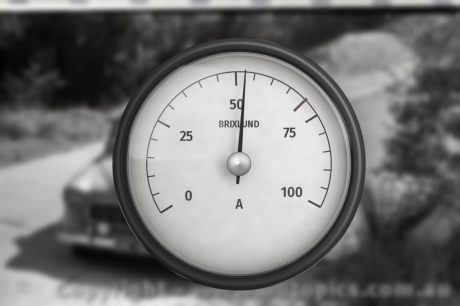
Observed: 52.5 A
